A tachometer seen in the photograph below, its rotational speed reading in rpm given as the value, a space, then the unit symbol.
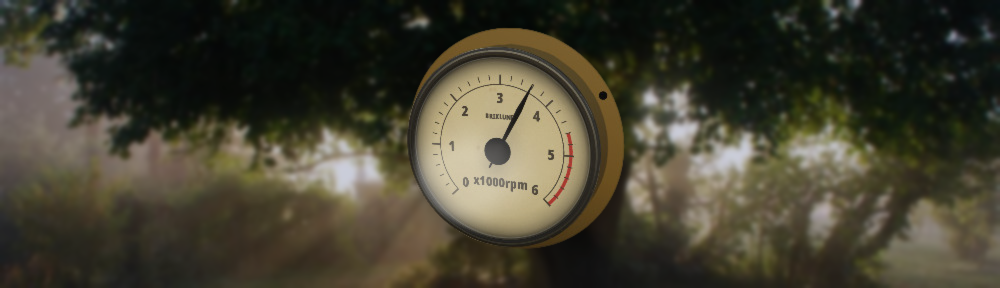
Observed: 3600 rpm
